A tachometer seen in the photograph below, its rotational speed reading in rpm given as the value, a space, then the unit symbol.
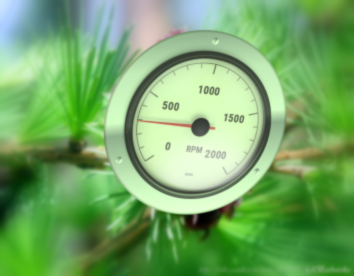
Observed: 300 rpm
